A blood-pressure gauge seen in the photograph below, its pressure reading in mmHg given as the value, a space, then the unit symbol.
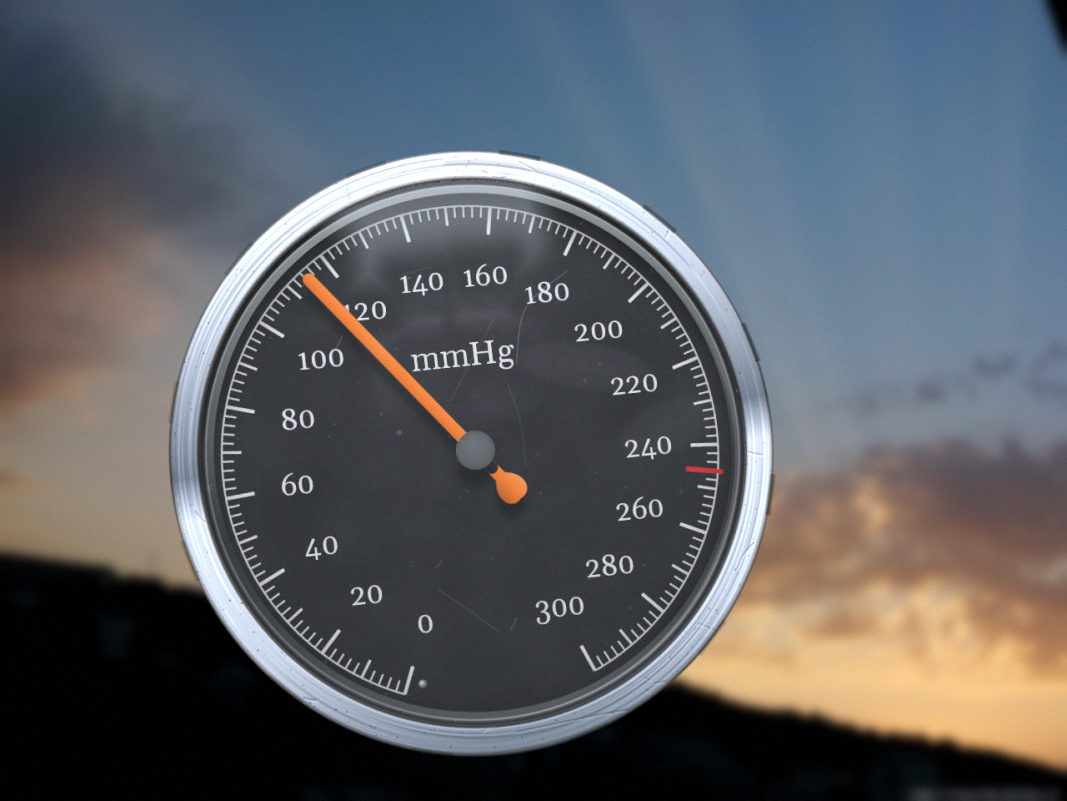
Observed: 114 mmHg
